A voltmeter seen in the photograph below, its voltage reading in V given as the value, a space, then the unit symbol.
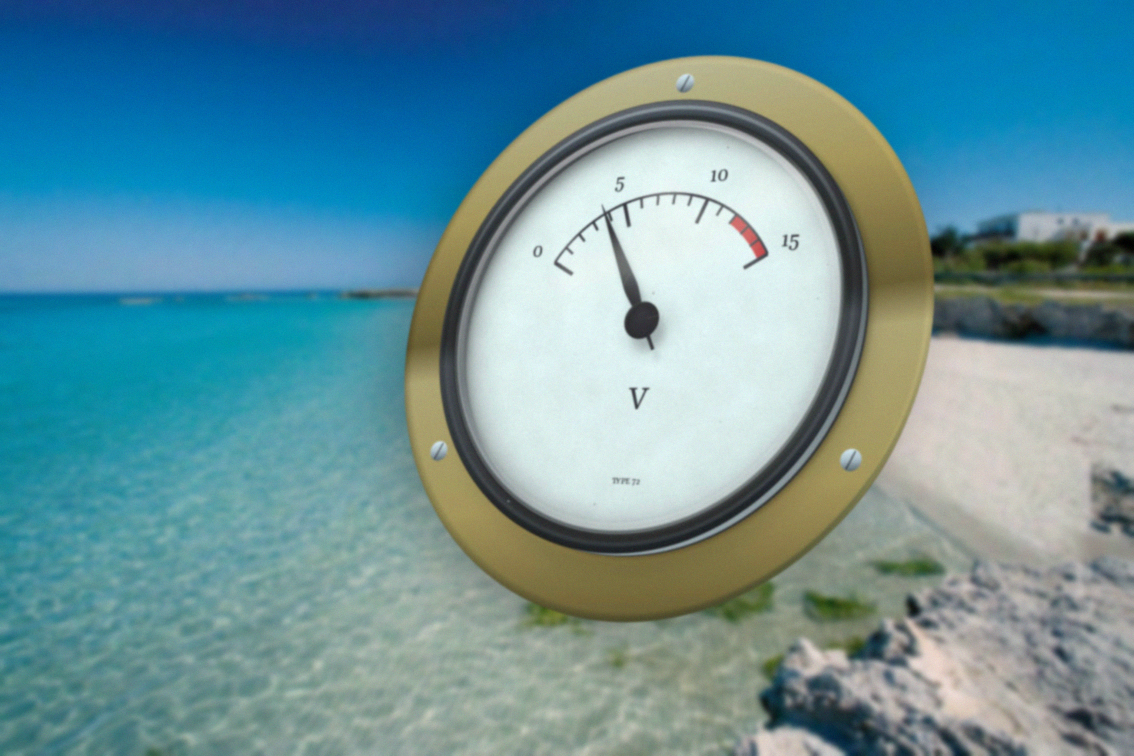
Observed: 4 V
